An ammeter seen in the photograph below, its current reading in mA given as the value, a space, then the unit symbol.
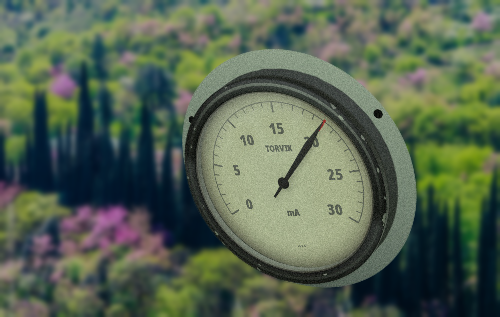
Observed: 20 mA
